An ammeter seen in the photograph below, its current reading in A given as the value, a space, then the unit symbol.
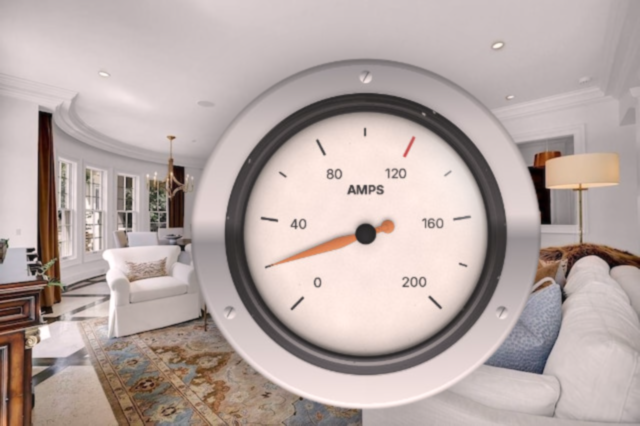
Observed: 20 A
